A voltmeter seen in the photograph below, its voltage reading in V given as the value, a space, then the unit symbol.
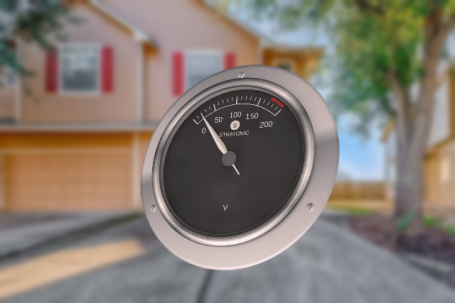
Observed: 20 V
